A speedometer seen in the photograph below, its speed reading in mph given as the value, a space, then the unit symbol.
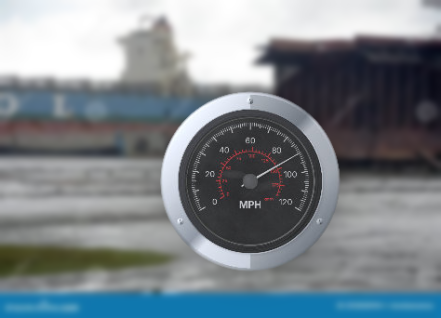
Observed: 90 mph
